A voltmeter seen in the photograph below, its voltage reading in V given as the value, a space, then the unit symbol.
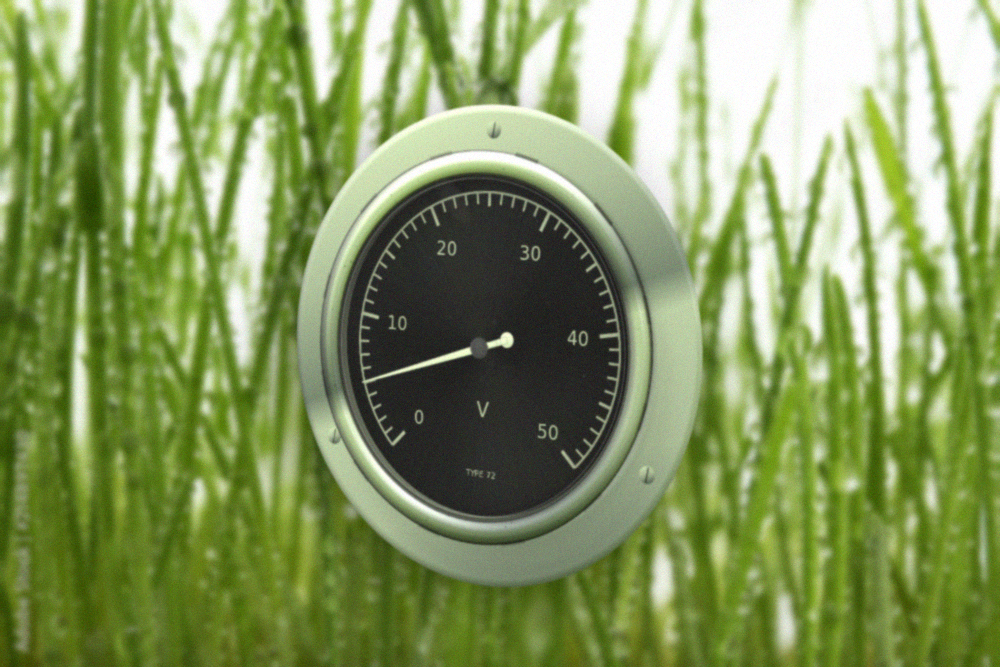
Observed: 5 V
